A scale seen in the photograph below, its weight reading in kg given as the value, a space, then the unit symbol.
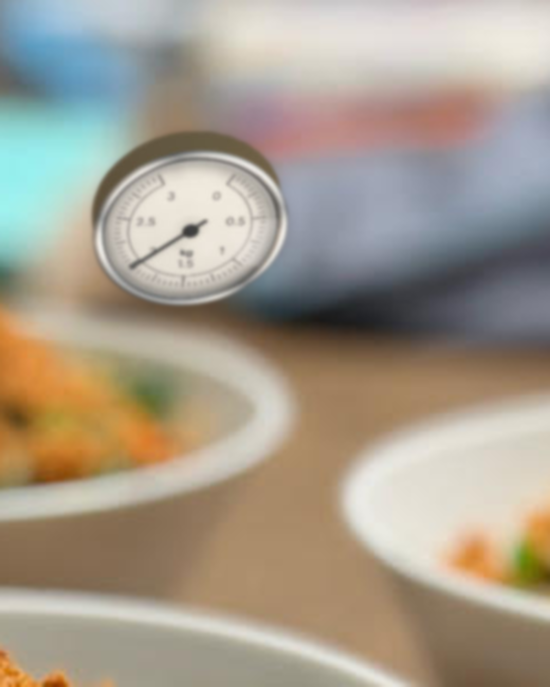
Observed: 2 kg
